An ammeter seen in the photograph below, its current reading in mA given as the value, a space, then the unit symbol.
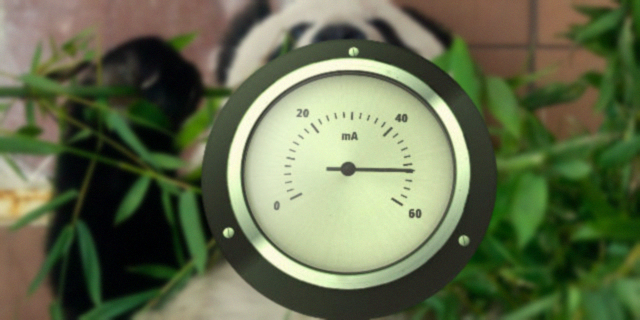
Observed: 52 mA
